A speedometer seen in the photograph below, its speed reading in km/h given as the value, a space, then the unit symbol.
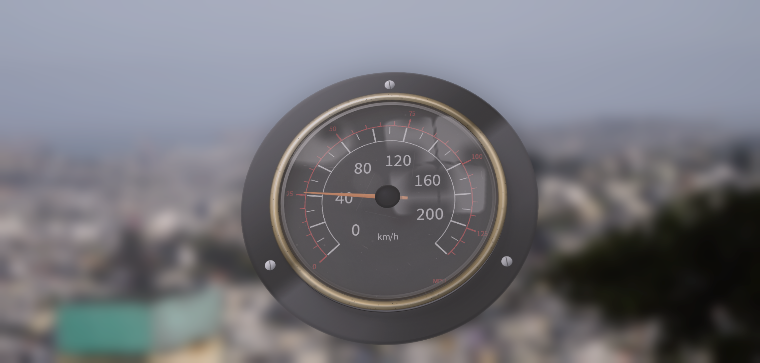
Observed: 40 km/h
